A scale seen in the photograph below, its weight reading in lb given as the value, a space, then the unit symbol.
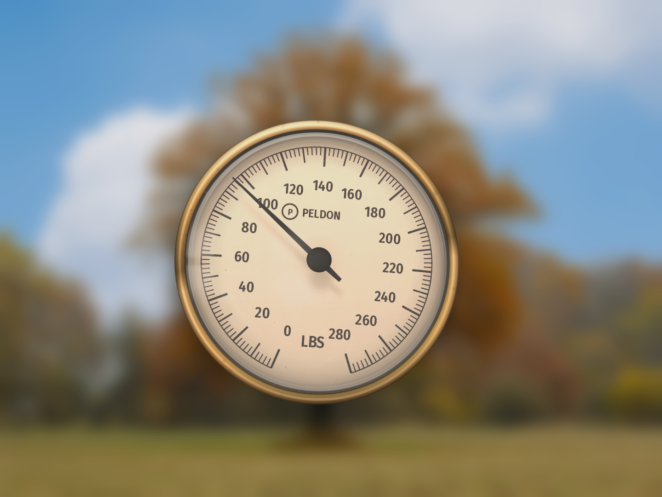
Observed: 96 lb
